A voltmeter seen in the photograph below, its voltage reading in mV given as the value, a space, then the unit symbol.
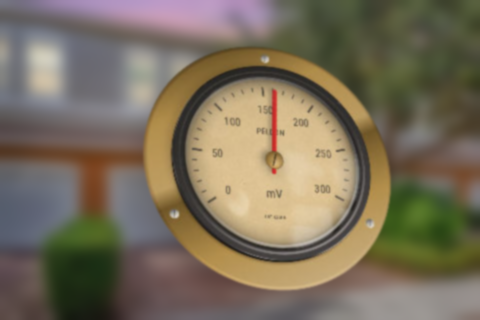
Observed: 160 mV
